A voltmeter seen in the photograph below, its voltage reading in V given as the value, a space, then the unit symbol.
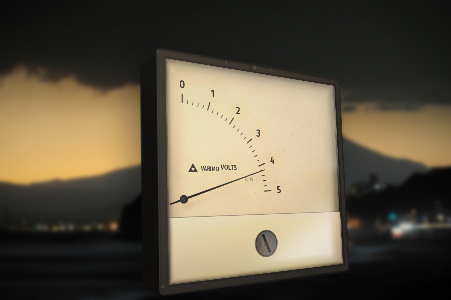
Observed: 4.2 V
